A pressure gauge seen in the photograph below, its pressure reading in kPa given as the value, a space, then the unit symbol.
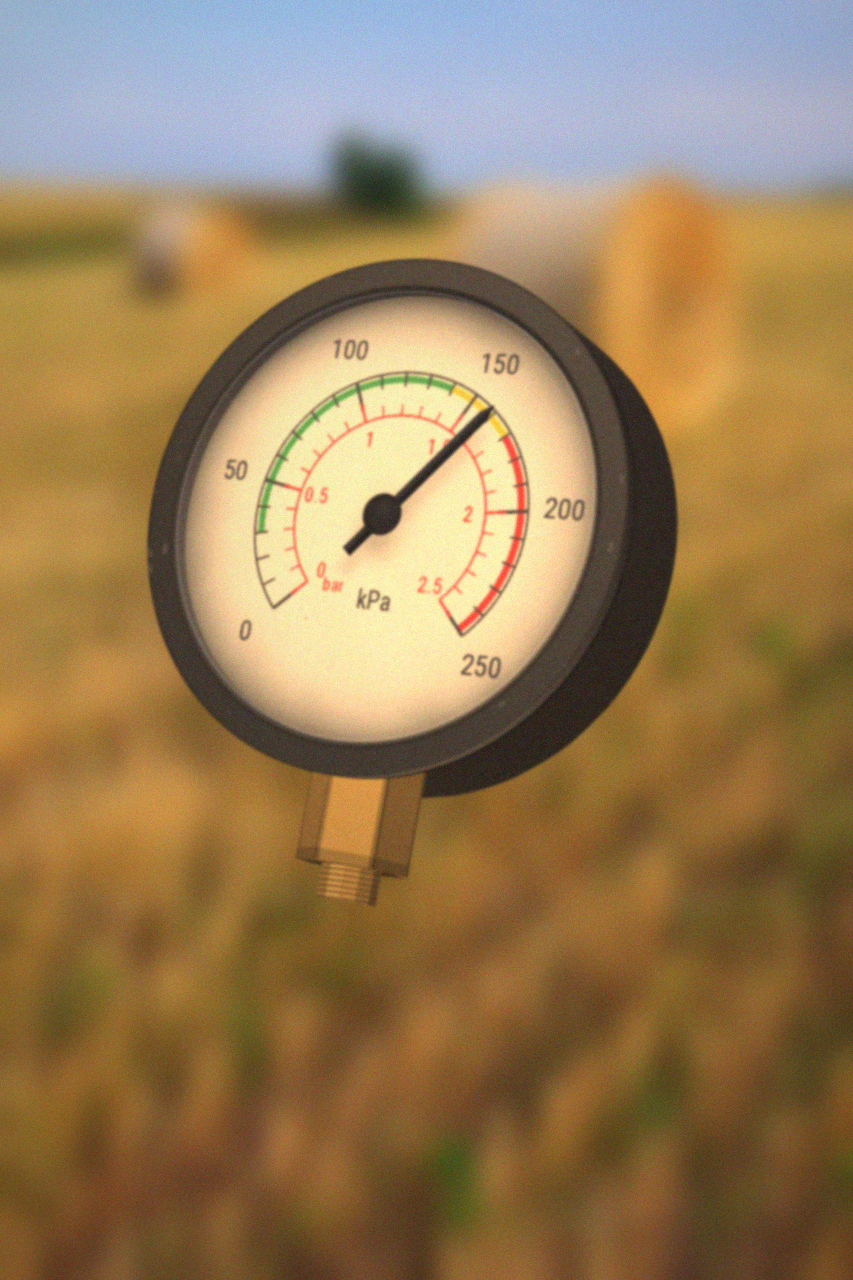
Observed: 160 kPa
